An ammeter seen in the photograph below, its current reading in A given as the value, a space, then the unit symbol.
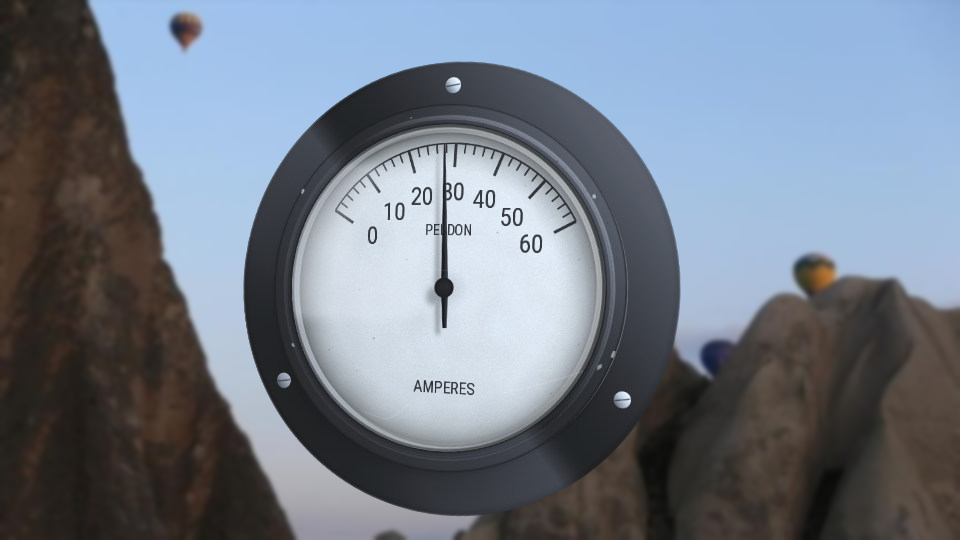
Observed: 28 A
